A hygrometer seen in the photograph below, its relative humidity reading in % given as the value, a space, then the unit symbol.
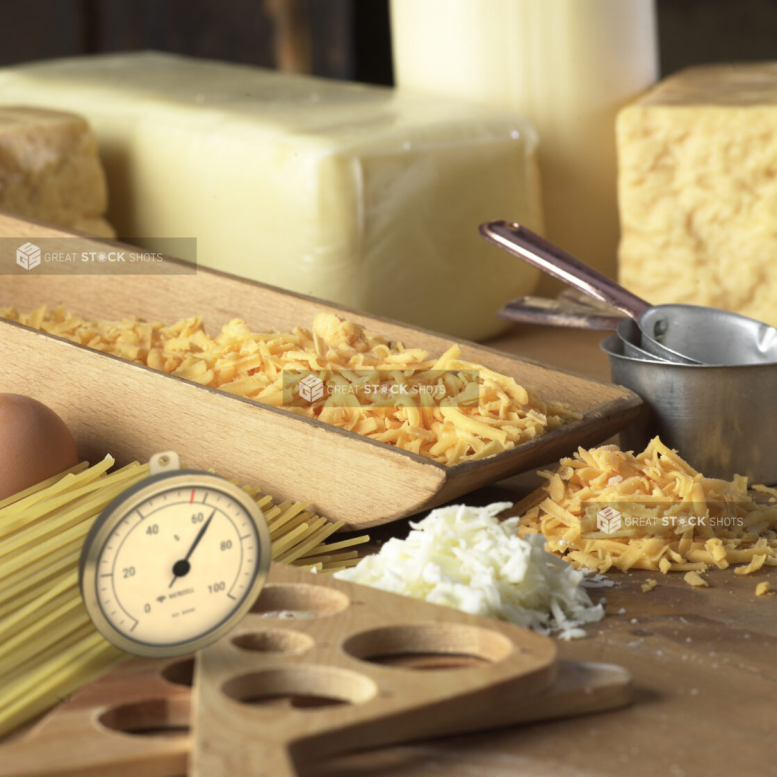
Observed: 64 %
